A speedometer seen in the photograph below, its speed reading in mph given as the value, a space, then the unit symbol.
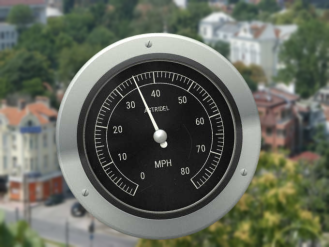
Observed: 35 mph
